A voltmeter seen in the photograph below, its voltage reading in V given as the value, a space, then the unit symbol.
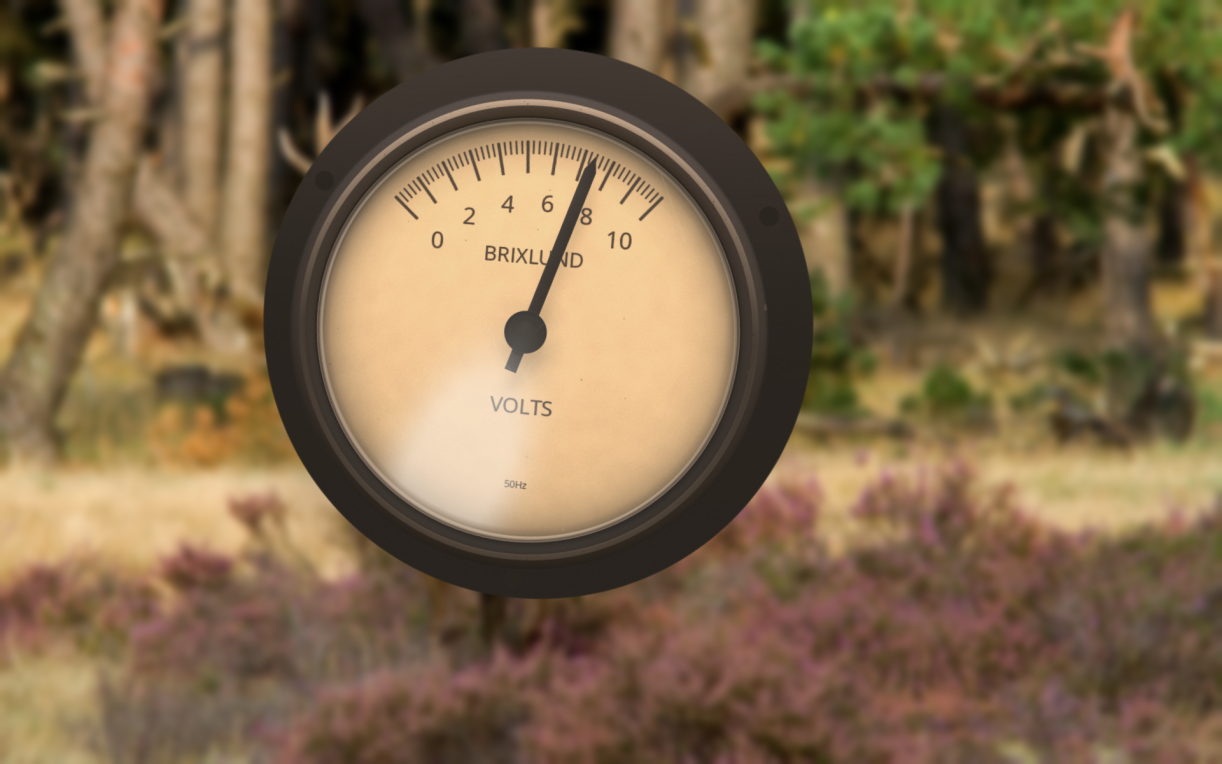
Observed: 7.4 V
